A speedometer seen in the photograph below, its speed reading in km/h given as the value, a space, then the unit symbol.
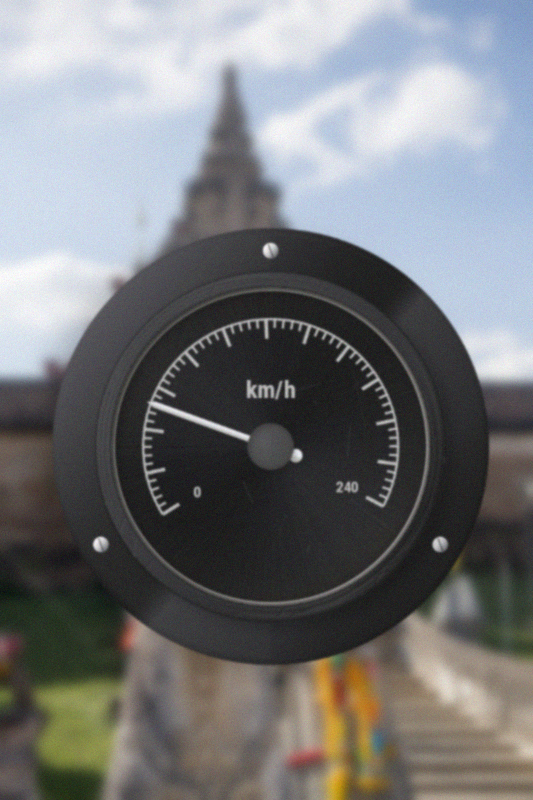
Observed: 52 km/h
